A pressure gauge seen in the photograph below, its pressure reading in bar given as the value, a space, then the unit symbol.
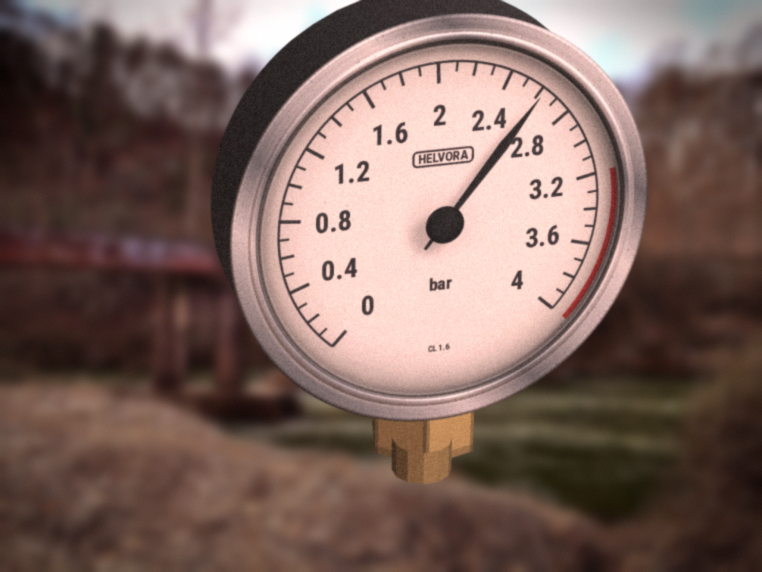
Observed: 2.6 bar
